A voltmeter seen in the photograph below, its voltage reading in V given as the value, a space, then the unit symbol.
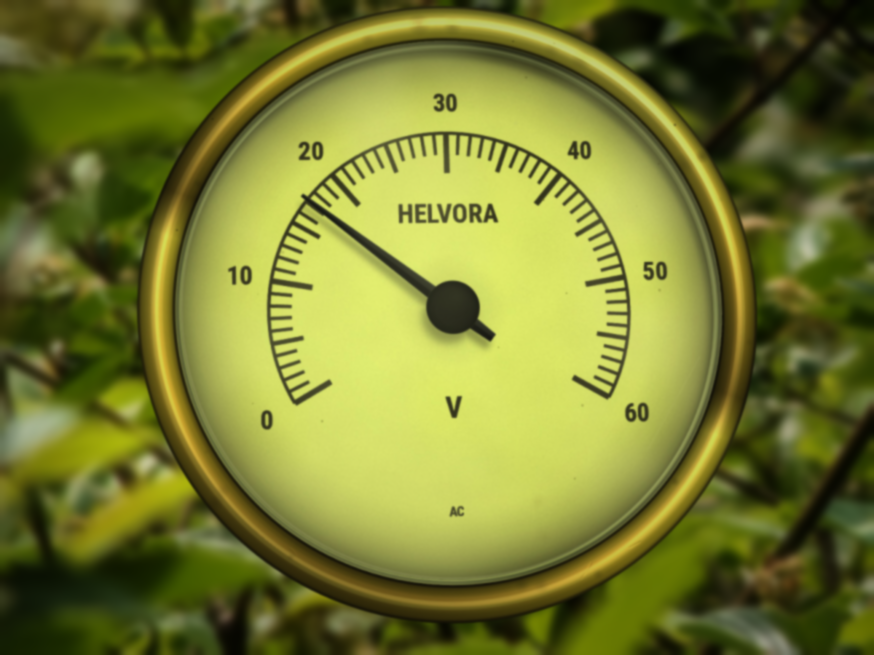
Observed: 17 V
